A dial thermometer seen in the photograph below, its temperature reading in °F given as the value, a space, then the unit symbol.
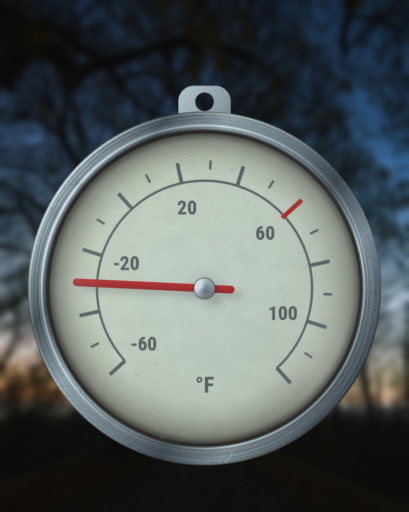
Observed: -30 °F
